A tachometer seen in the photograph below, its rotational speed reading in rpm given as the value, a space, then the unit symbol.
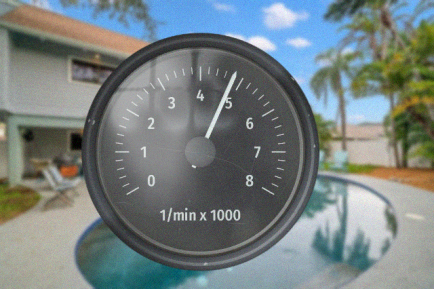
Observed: 4800 rpm
